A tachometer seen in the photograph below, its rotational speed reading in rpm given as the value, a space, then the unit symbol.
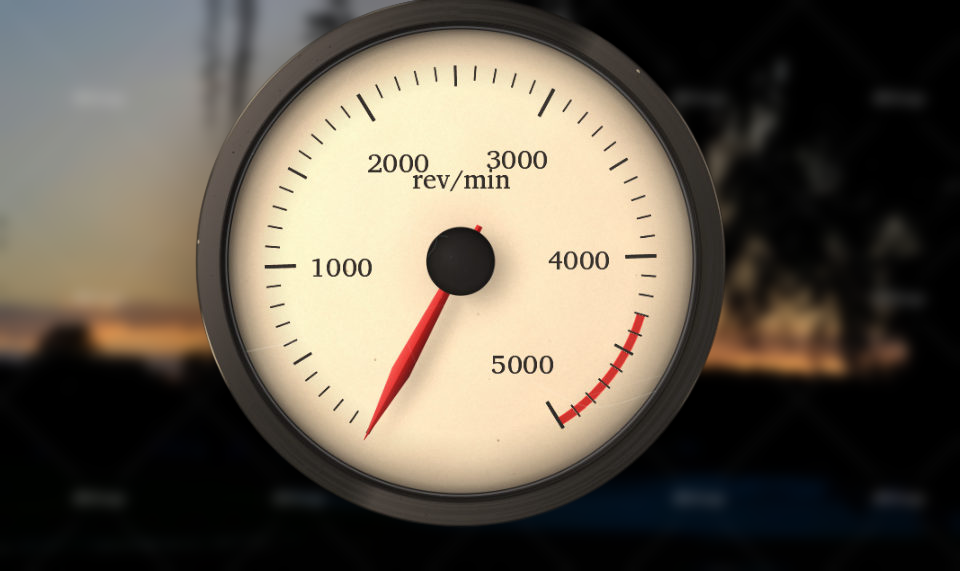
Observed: 0 rpm
